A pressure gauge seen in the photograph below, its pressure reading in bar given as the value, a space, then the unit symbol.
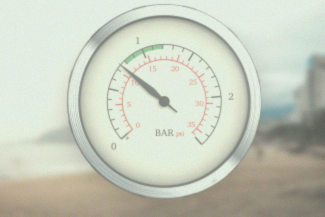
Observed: 0.75 bar
